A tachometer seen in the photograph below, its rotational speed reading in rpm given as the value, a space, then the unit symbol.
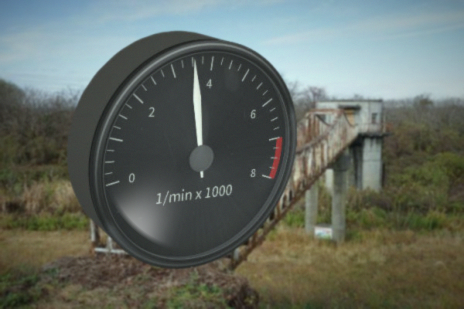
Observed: 3500 rpm
